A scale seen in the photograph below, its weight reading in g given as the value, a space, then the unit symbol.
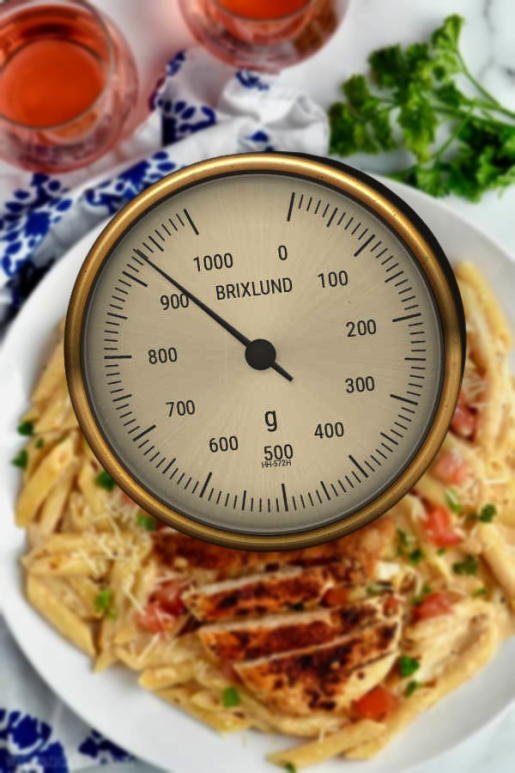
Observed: 930 g
